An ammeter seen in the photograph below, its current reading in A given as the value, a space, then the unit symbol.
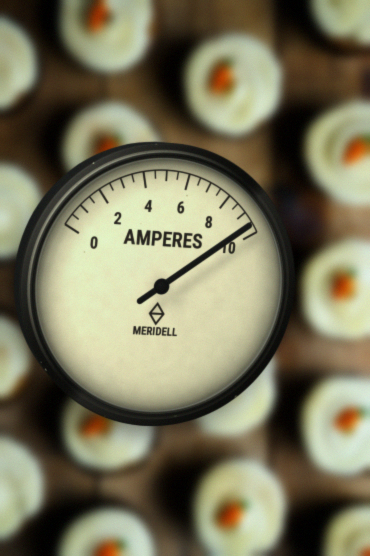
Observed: 9.5 A
